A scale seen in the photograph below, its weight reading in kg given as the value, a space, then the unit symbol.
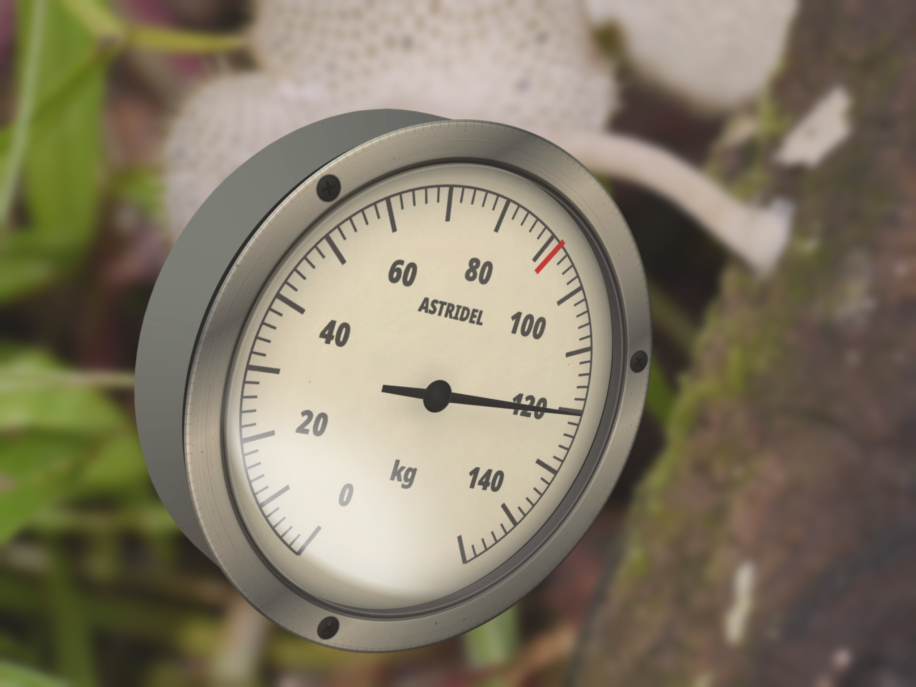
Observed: 120 kg
